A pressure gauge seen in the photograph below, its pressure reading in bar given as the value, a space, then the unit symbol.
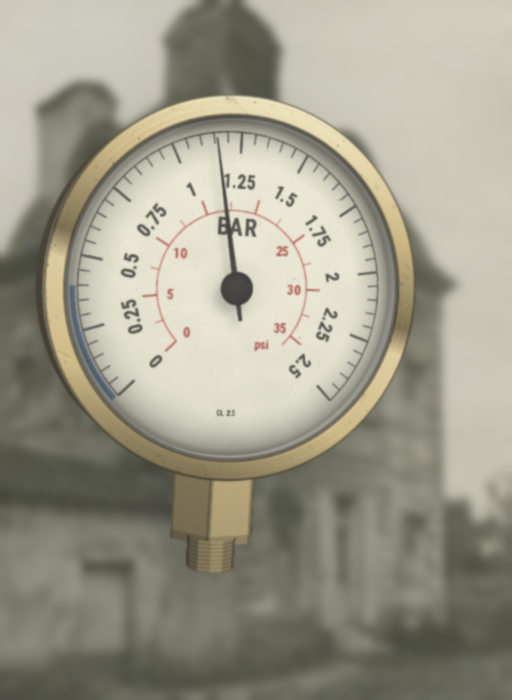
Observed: 1.15 bar
